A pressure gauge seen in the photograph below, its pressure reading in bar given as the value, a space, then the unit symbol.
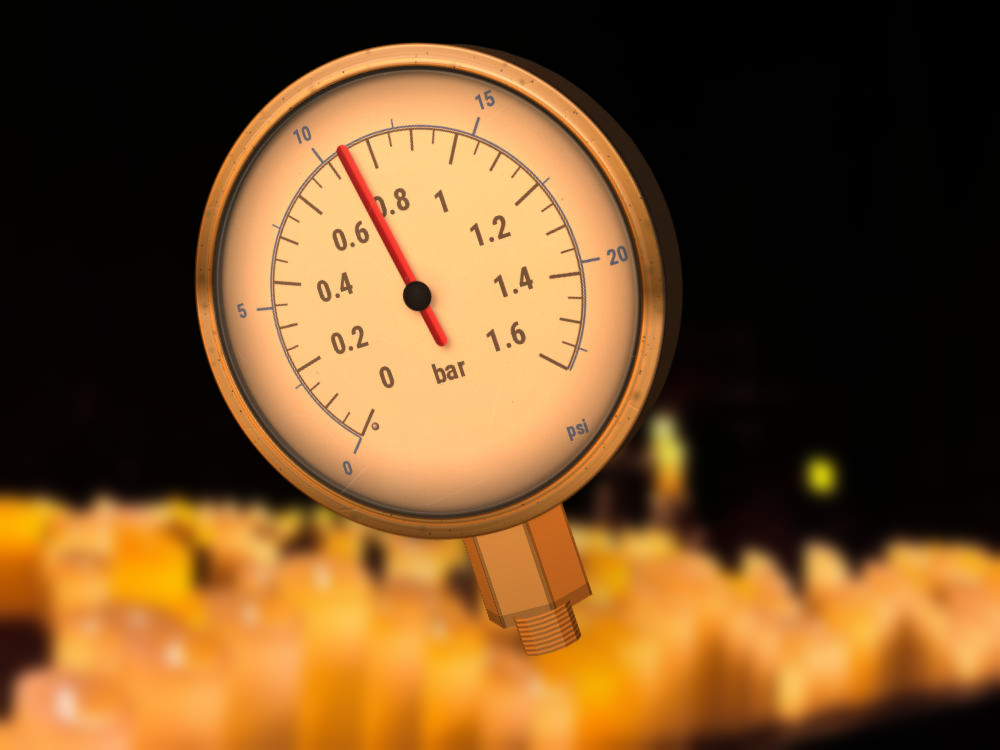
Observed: 0.75 bar
